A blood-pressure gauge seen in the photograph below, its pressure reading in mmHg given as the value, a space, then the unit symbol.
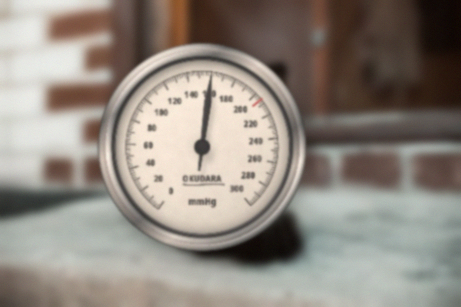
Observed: 160 mmHg
